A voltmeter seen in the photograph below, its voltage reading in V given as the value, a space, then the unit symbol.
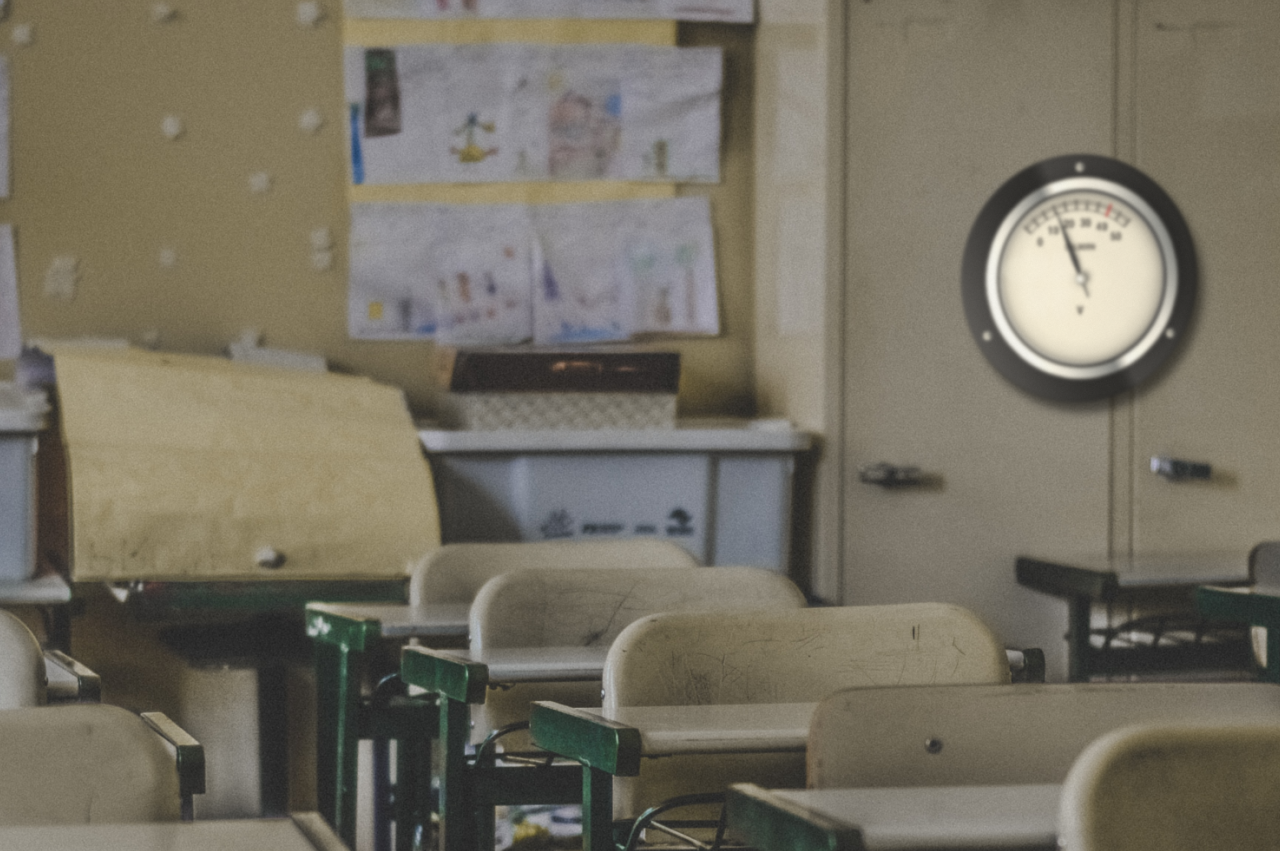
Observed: 15 V
